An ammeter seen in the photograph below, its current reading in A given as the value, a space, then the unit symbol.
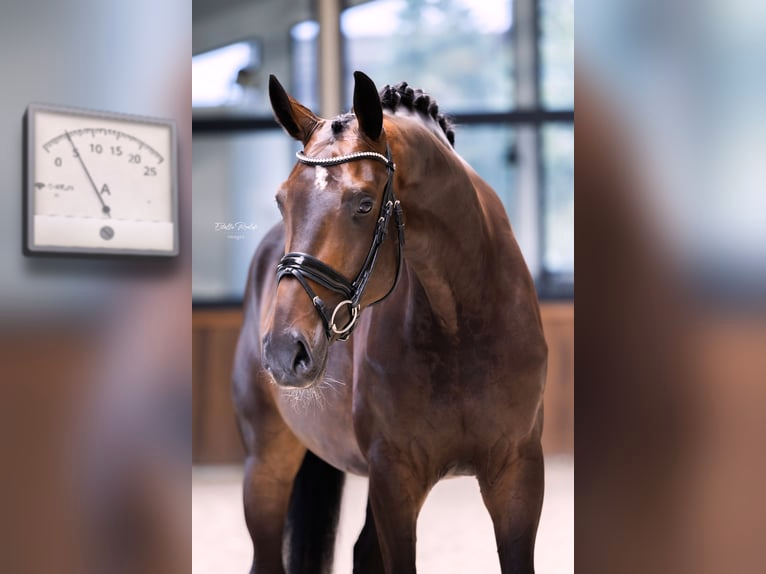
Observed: 5 A
